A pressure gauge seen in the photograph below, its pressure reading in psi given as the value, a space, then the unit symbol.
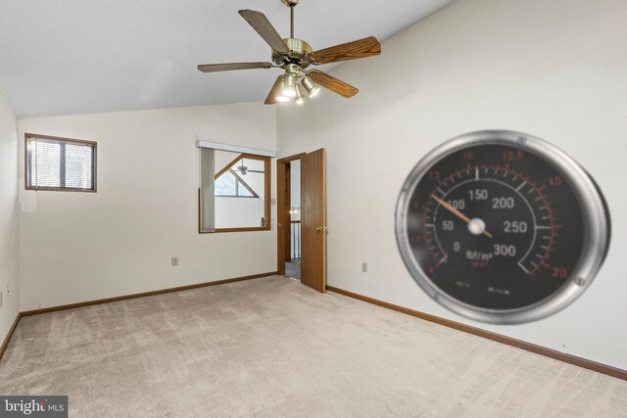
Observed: 90 psi
